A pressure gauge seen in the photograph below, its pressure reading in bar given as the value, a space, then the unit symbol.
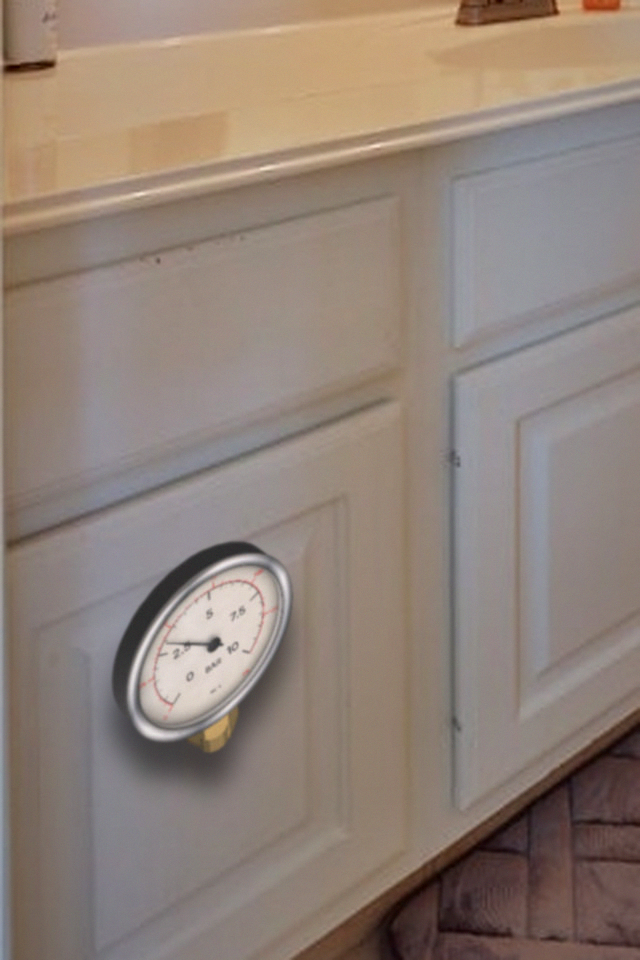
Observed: 3 bar
